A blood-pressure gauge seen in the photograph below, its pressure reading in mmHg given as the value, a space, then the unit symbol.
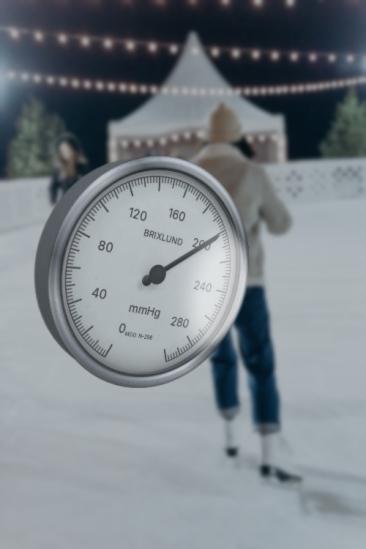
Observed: 200 mmHg
